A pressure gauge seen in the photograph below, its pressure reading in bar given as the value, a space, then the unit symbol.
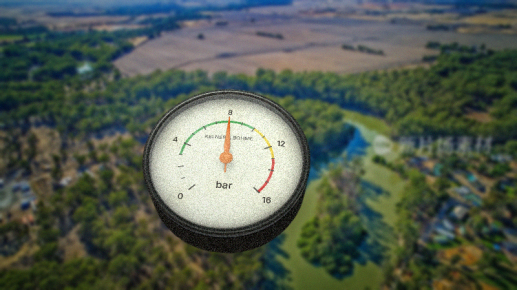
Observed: 8 bar
